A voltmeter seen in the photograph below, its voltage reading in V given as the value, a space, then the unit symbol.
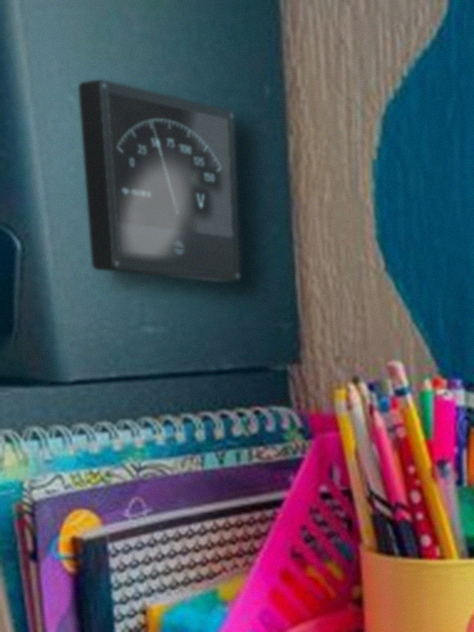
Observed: 50 V
